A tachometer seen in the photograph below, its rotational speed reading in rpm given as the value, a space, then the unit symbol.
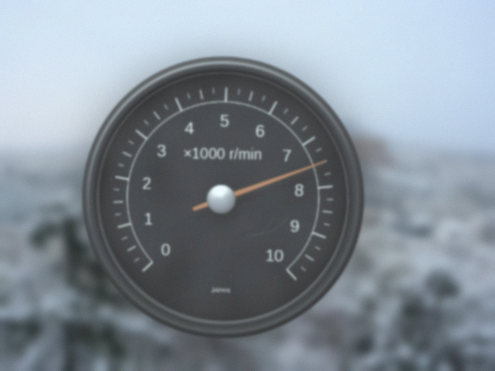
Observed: 7500 rpm
